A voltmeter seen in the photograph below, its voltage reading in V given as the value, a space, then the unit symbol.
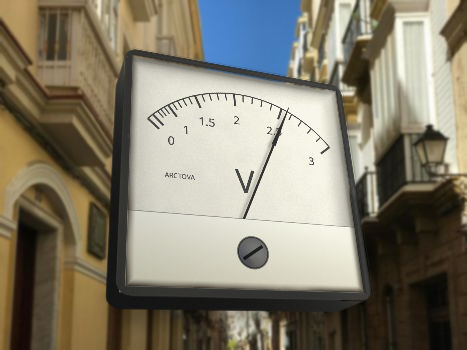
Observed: 2.55 V
